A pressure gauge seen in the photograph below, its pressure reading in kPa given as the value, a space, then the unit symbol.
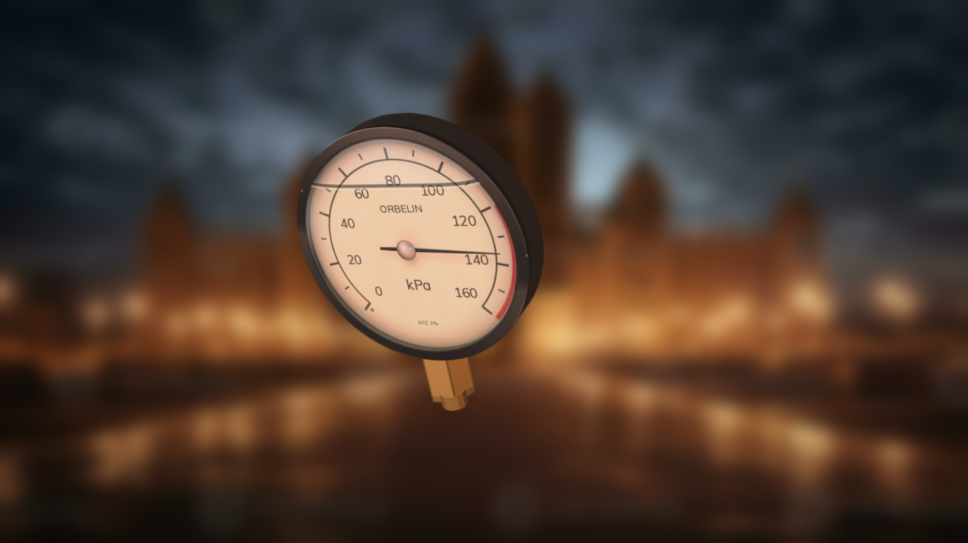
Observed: 135 kPa
